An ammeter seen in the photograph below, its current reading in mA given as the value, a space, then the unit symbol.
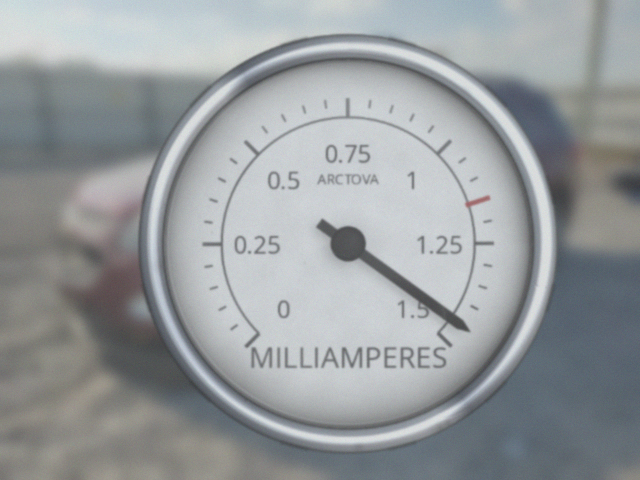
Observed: 1.45 mA
